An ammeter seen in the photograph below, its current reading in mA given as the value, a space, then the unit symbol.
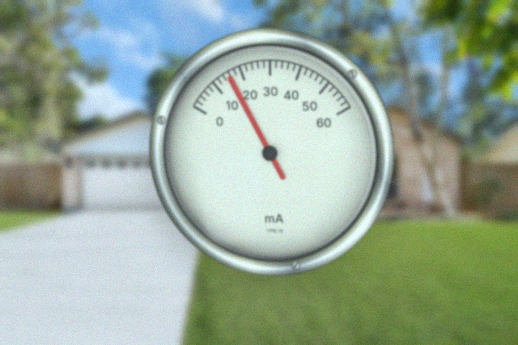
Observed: 16 mA
